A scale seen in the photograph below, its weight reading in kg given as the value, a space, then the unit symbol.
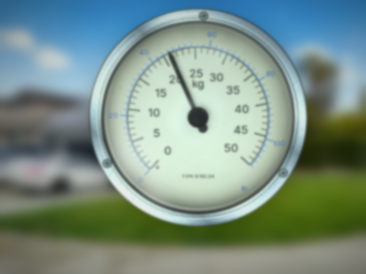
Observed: 21 kg
